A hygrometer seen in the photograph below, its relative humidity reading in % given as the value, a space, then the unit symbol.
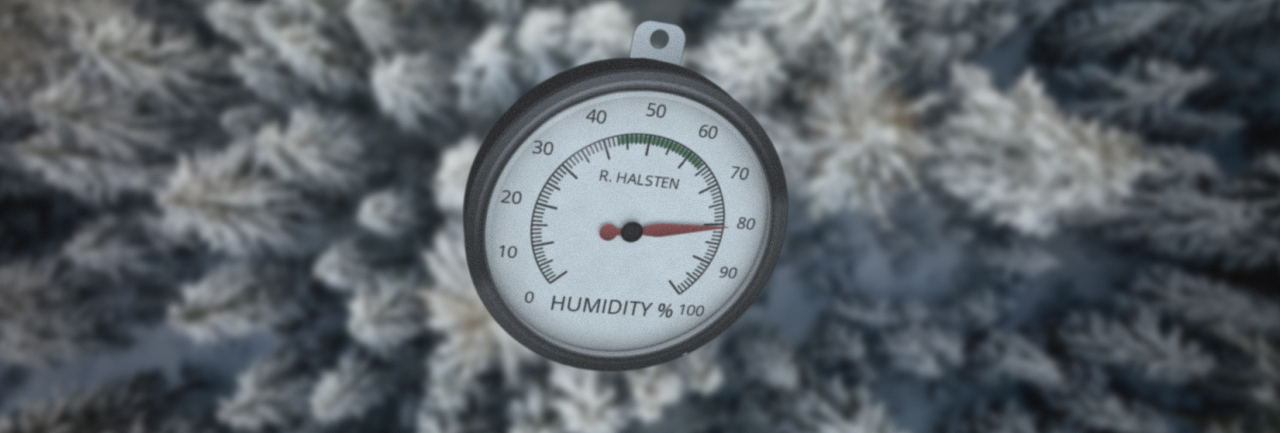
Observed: 80 %
